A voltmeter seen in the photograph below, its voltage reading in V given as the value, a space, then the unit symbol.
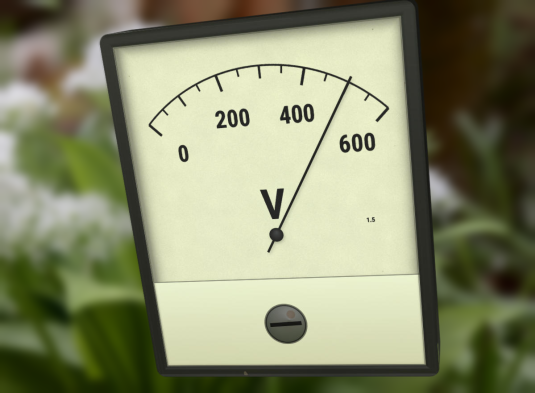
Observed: 500 V
